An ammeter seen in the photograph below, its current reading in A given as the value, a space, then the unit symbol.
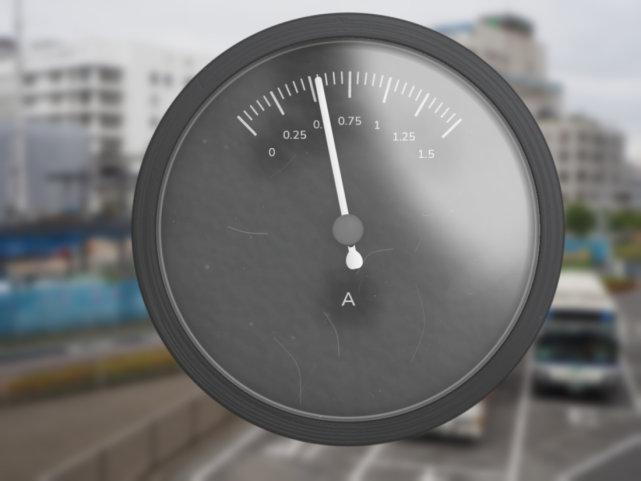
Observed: 0.55 A
